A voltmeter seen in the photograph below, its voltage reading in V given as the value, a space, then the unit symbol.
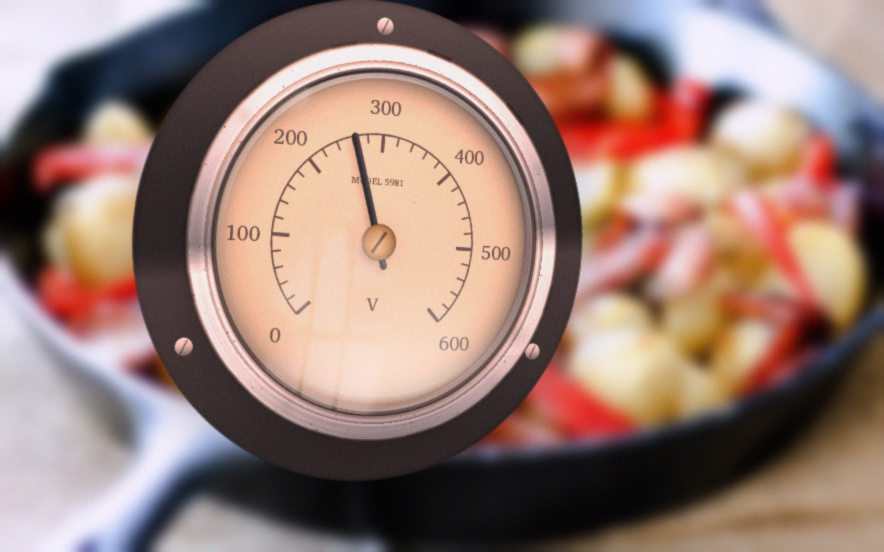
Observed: 260 V
